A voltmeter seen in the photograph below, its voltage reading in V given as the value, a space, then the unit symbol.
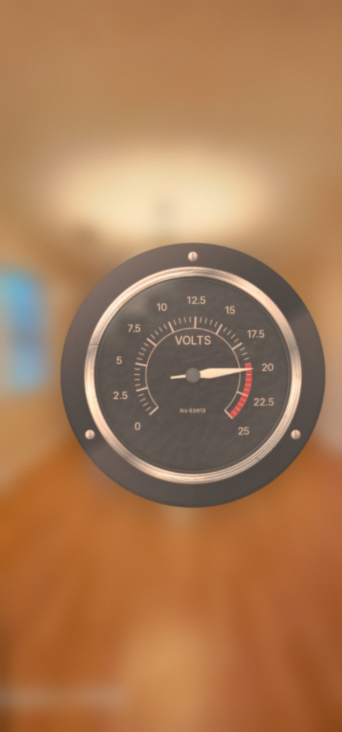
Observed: 20 V
